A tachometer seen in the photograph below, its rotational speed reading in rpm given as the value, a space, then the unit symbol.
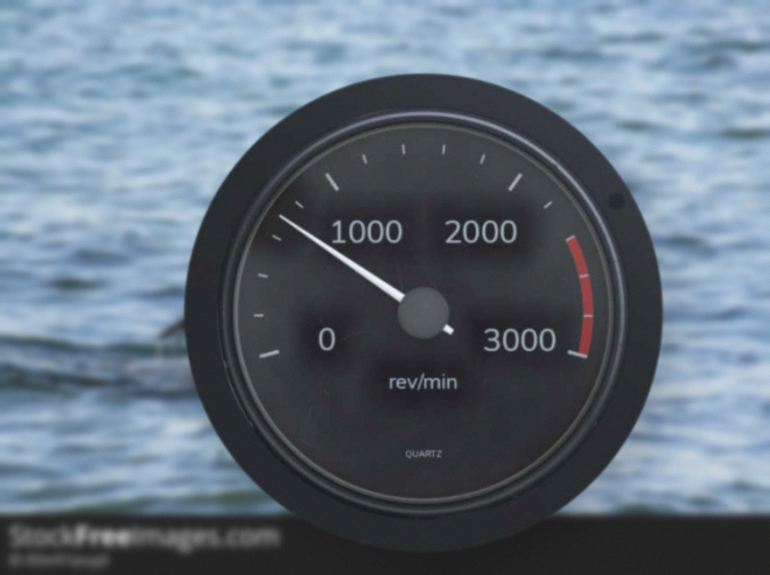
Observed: 700 rpm
